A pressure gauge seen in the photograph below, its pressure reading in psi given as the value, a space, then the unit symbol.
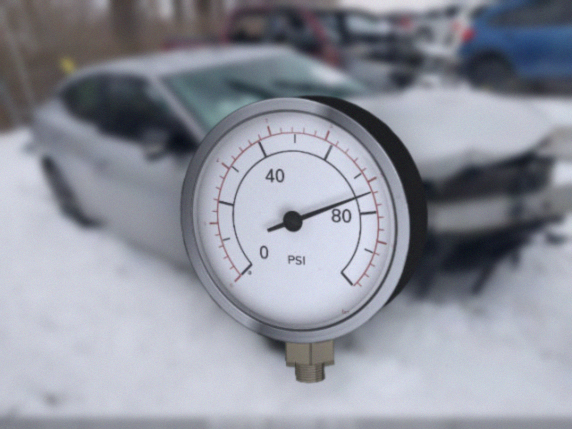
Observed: 75 psi
